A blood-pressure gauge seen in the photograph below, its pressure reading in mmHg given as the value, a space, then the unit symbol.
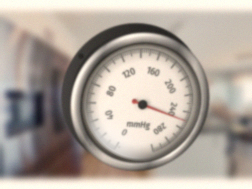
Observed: 250 mmHg
